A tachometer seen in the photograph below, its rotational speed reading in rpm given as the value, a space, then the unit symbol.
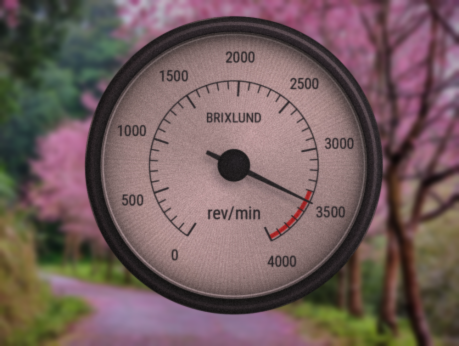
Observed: 3500 rpm
